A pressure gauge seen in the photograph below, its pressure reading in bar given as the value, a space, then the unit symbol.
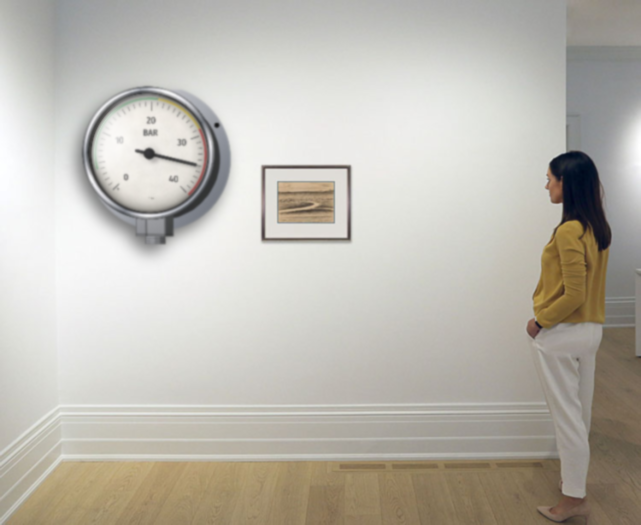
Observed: 35 bar
